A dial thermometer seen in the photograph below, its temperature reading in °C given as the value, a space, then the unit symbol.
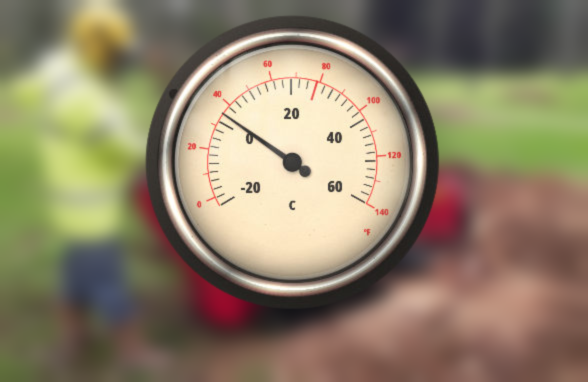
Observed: 2 °C
